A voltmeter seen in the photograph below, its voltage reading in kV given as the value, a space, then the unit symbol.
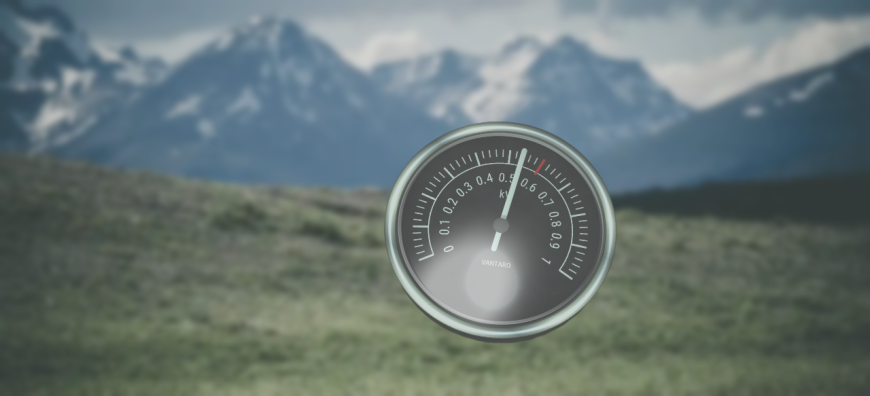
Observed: 0.54 kV
